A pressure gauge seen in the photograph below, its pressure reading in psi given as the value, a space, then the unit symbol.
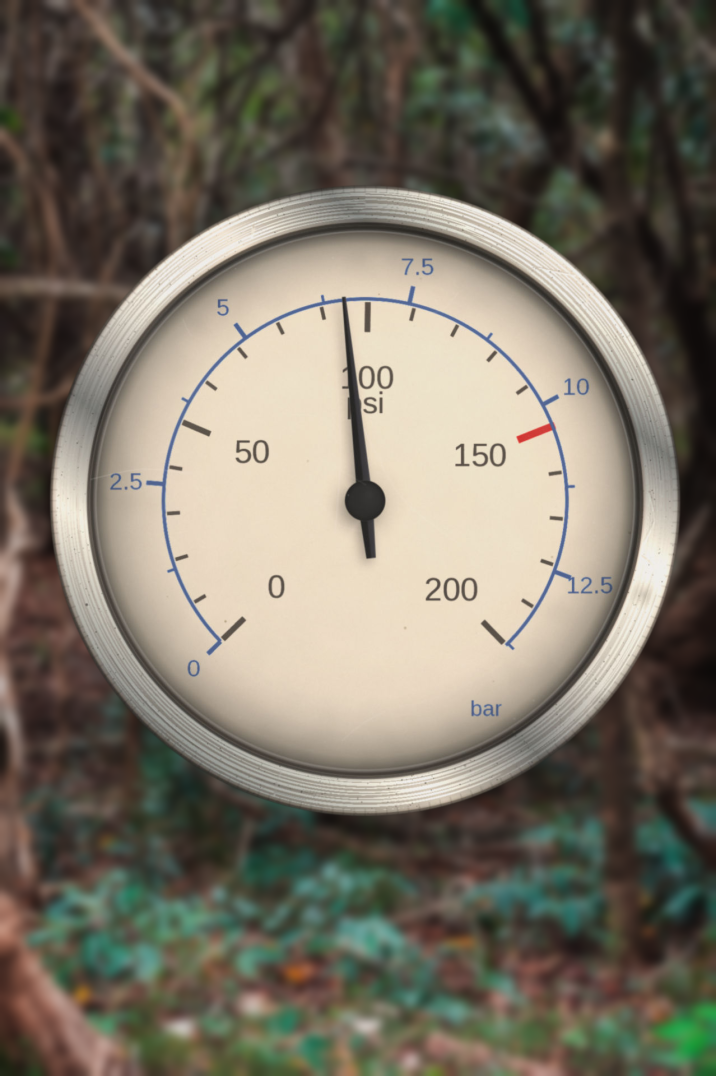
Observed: 95 psi
